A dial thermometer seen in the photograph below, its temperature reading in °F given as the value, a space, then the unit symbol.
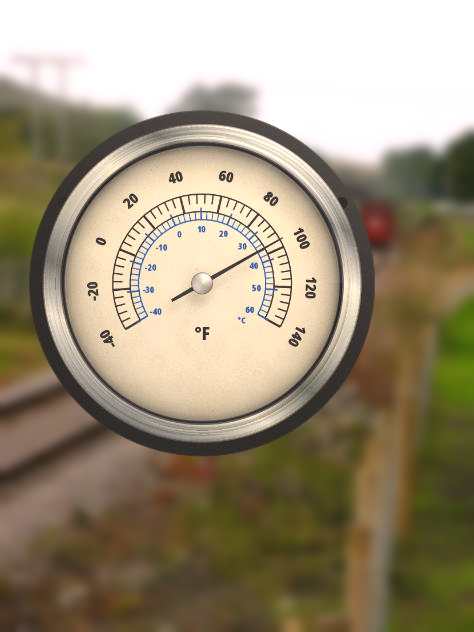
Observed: 96 °F
